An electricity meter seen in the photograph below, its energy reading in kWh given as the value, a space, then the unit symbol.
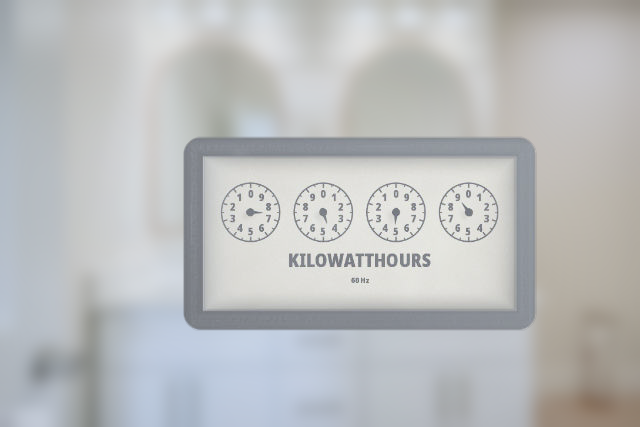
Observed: 7449 kWh
